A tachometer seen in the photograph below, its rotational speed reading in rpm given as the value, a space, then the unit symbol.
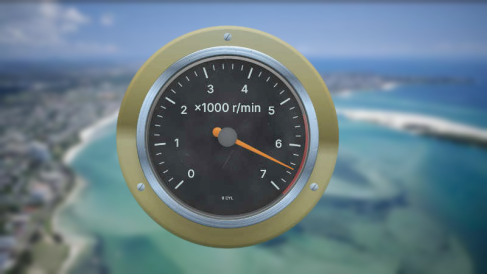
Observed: 6500 rpm
